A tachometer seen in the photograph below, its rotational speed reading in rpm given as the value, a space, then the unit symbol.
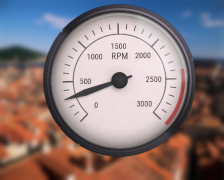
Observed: 300 rpm
